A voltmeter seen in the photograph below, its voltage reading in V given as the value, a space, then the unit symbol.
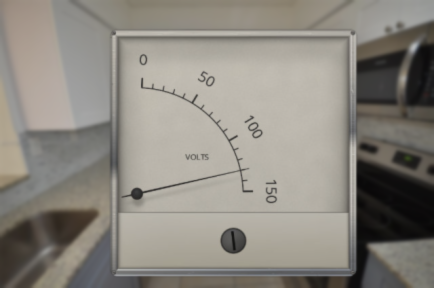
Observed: 130 V
